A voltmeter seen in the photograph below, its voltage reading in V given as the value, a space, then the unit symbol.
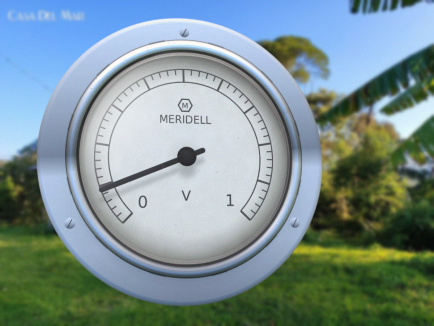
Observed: 0.09 V
